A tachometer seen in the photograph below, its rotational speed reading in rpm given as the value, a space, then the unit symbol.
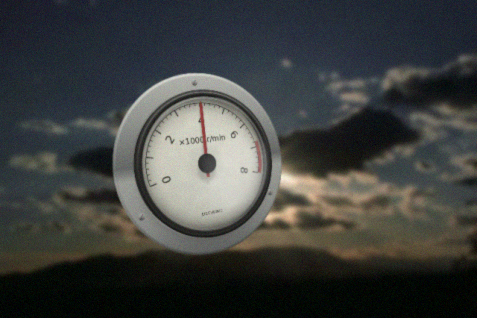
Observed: 4000 rpm
